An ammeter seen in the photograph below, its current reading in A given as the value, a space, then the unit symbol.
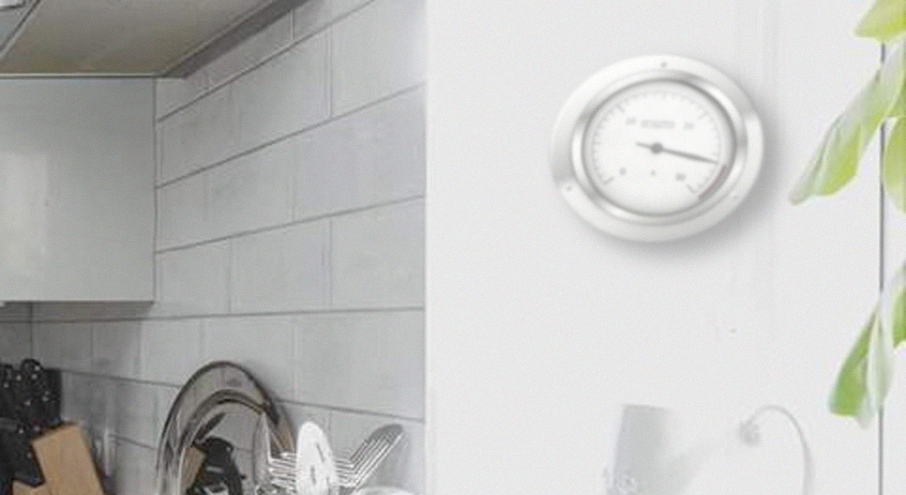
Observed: 26 A
